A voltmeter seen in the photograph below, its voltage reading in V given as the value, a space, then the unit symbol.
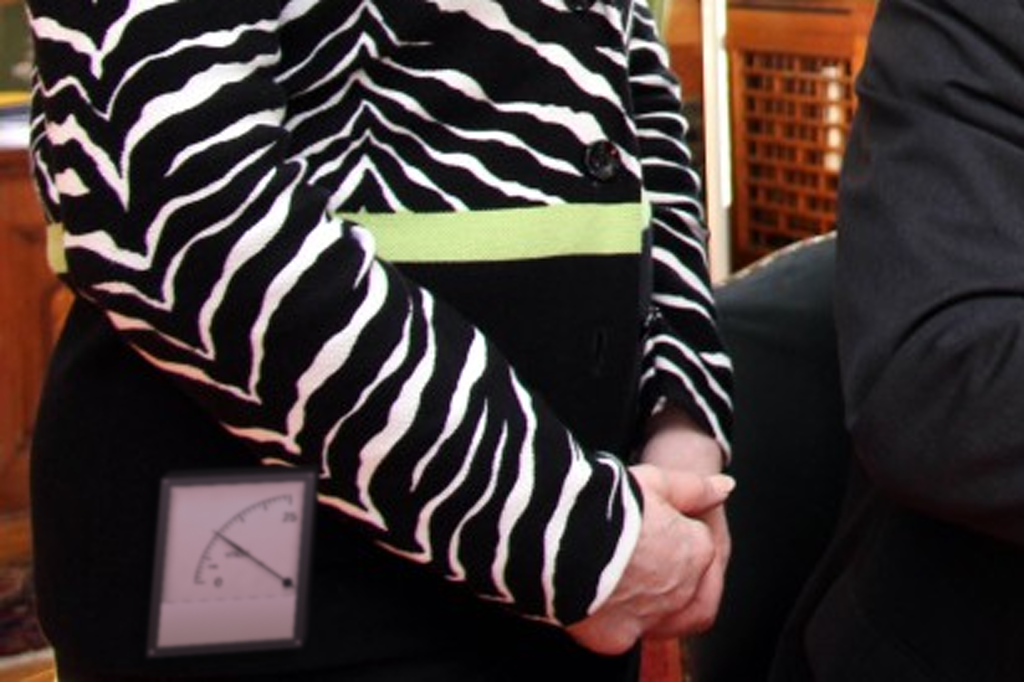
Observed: 10 V
